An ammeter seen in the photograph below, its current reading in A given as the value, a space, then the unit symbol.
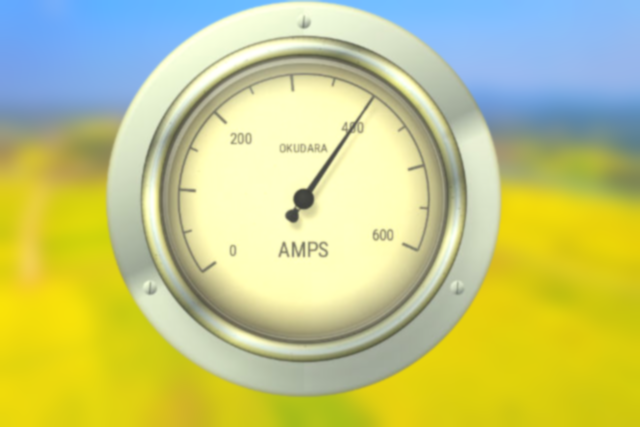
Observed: 400 A
